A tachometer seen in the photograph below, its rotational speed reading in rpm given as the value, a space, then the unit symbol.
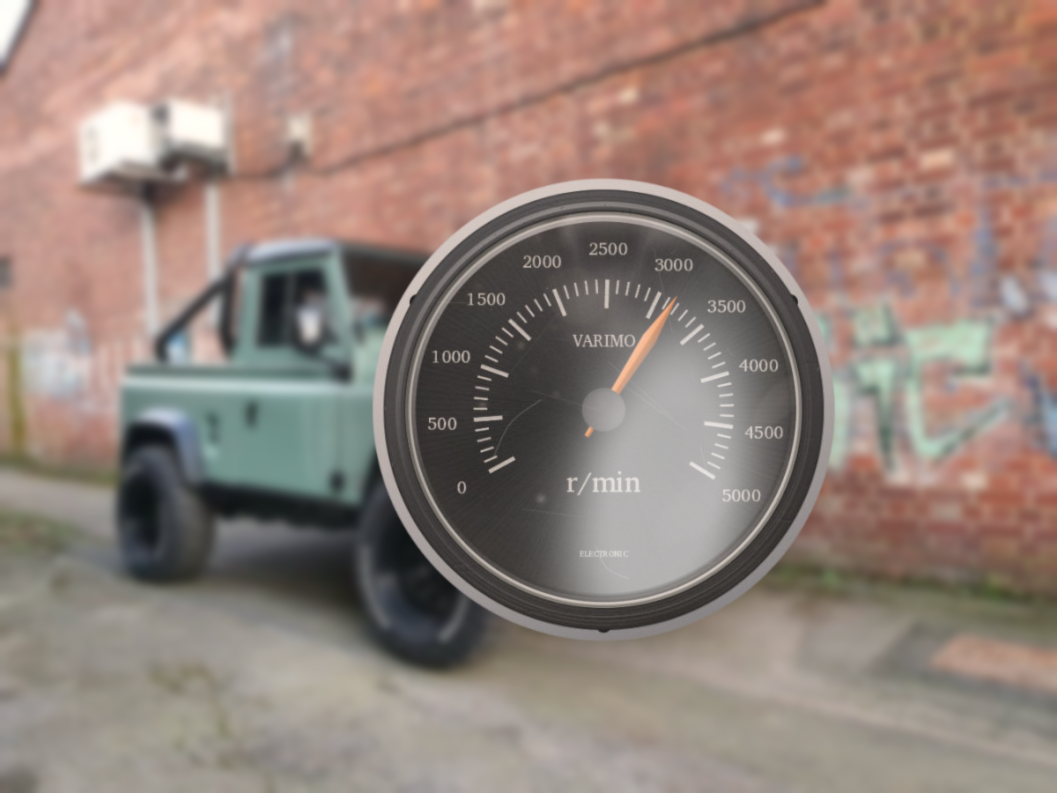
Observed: 3150 rpm
